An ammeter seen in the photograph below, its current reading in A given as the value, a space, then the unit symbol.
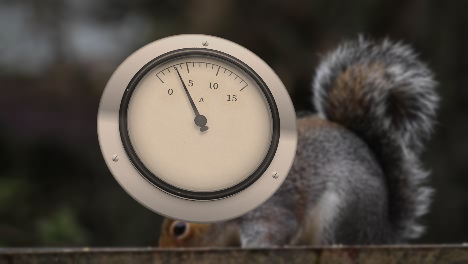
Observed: 3 A
